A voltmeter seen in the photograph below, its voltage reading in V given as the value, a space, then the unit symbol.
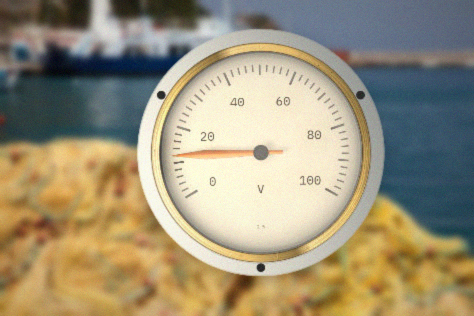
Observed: 12 V
